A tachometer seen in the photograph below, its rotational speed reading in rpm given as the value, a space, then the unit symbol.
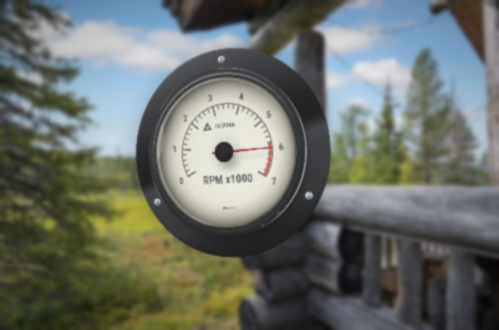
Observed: 6000 rpm
